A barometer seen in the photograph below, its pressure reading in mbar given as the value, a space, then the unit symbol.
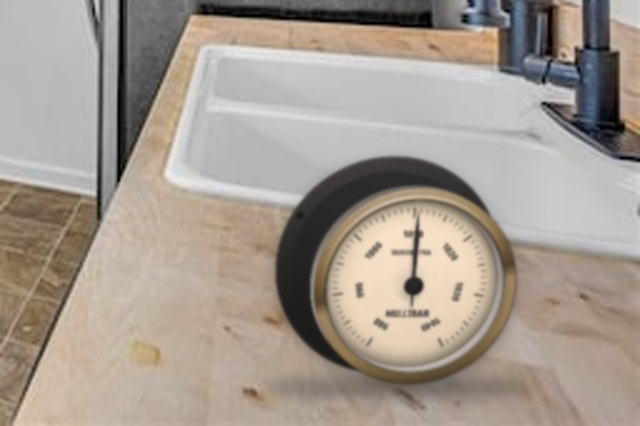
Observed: 1010 mbar
